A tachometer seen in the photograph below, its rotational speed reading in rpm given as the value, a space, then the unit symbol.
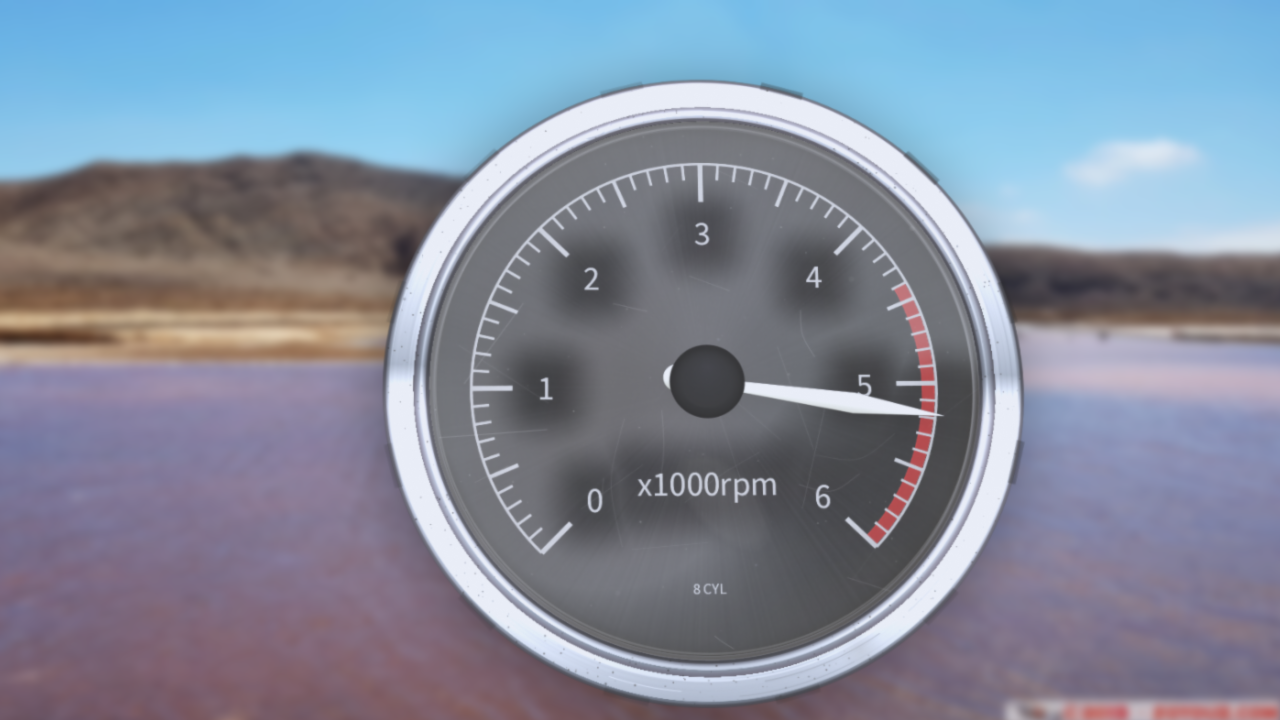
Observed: 5200 rpm
